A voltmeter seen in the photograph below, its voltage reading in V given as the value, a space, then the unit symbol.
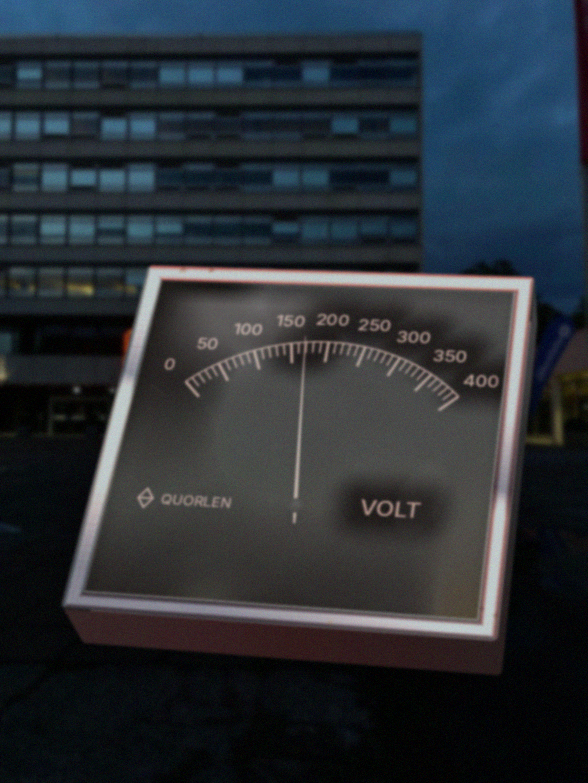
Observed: 170 V
